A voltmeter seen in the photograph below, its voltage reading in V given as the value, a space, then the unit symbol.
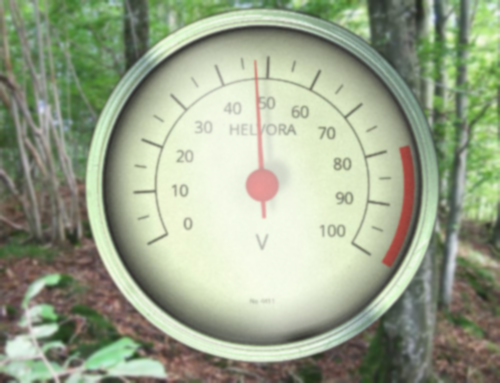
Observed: 47.5 V
